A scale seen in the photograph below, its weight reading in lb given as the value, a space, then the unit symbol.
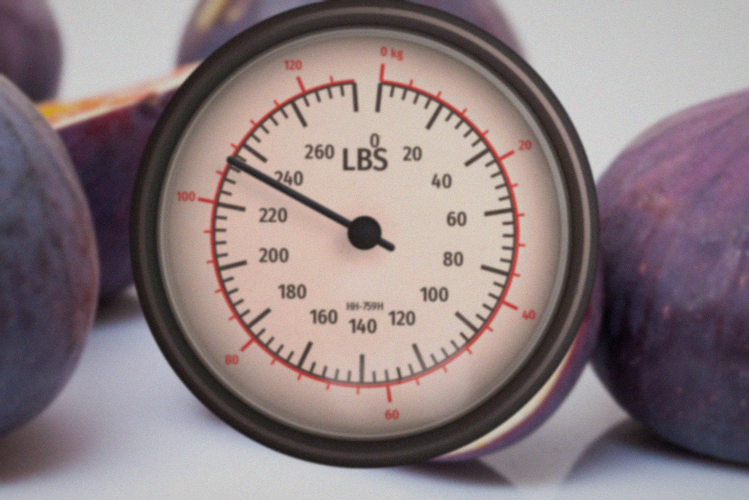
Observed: 234 lb
